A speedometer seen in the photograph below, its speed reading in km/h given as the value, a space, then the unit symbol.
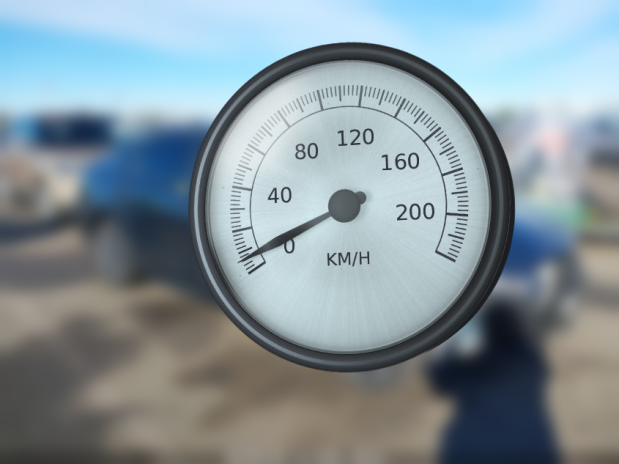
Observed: 6 km/h
